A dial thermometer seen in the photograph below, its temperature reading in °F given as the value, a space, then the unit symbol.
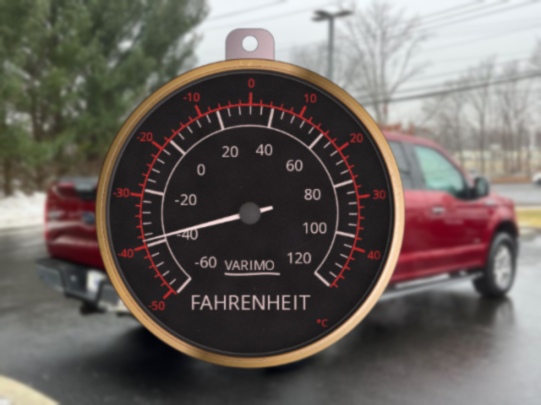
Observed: -38 °F
